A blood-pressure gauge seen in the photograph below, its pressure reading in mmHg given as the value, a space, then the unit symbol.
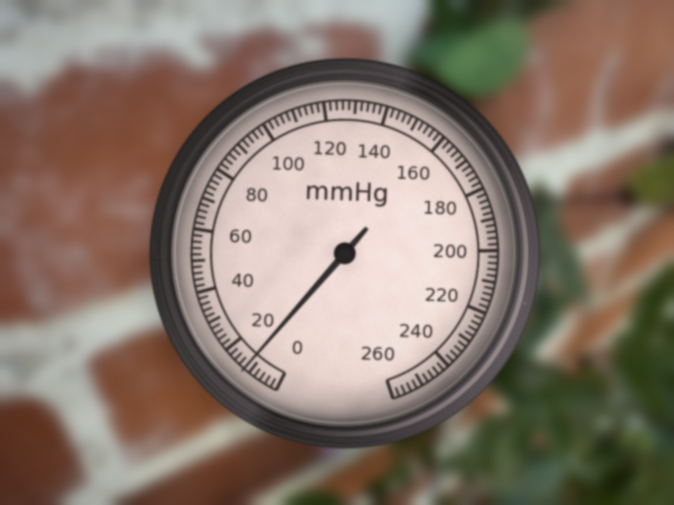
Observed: 12 mmHg
